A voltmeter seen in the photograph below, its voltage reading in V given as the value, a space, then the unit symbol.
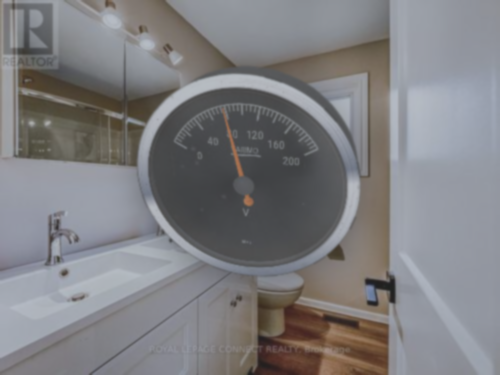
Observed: 80 V
